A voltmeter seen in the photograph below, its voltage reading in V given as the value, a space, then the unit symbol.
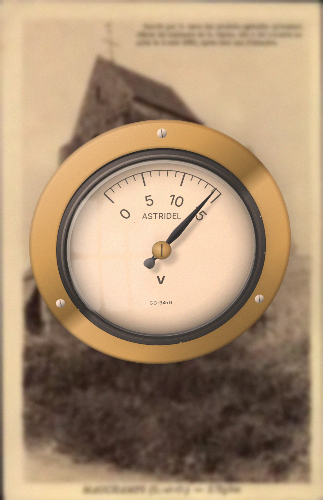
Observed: 14 V
